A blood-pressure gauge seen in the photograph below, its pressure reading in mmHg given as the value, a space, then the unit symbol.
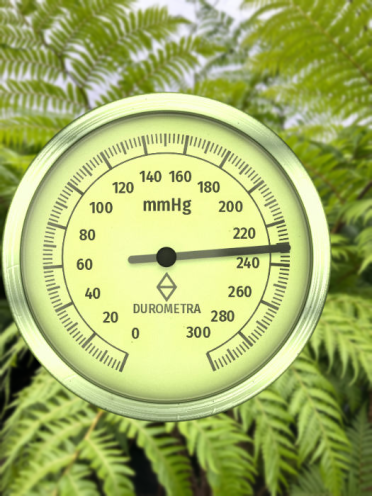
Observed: 232 mmHg
